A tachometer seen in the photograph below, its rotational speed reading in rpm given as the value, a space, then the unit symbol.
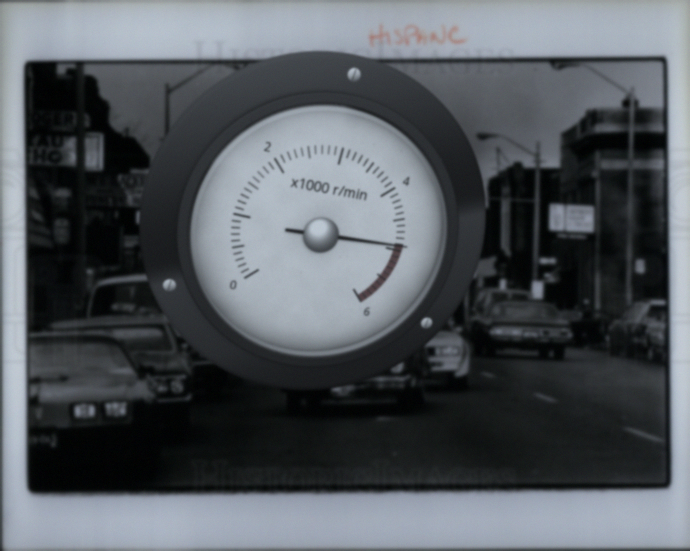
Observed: 4900 rpm
